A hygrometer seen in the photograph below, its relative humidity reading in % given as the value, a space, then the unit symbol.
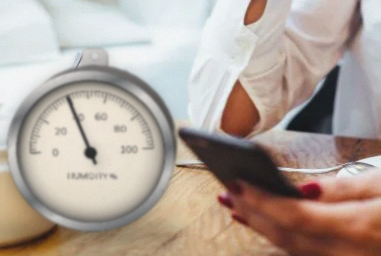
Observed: 40 %
